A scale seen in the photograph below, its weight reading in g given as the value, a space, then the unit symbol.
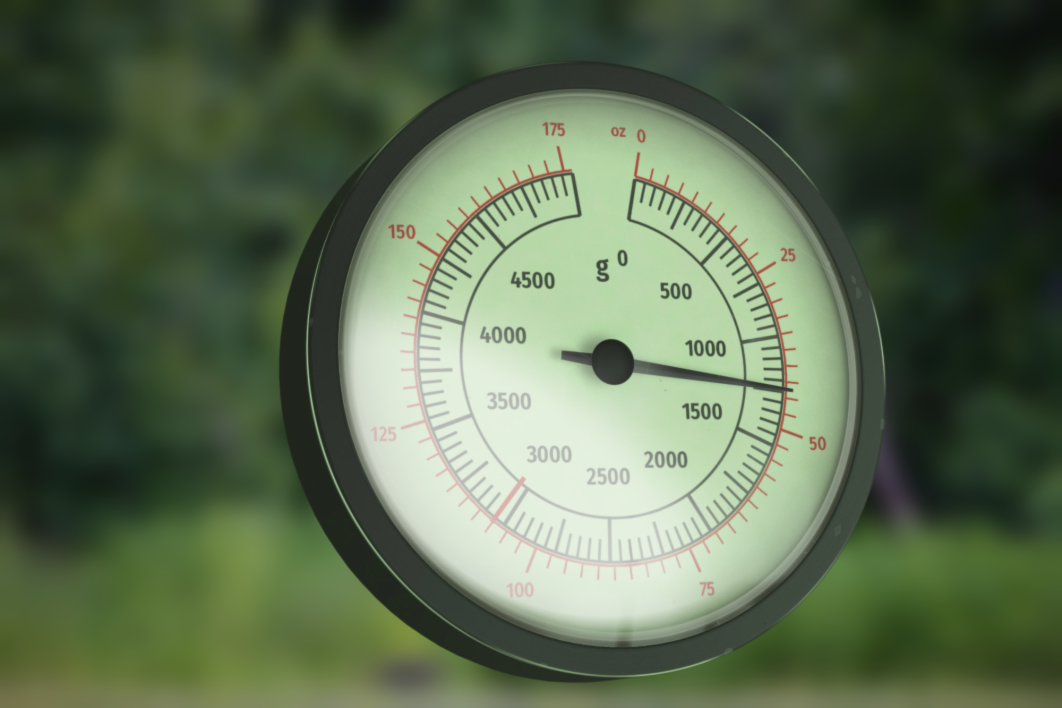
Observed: 1250 g
